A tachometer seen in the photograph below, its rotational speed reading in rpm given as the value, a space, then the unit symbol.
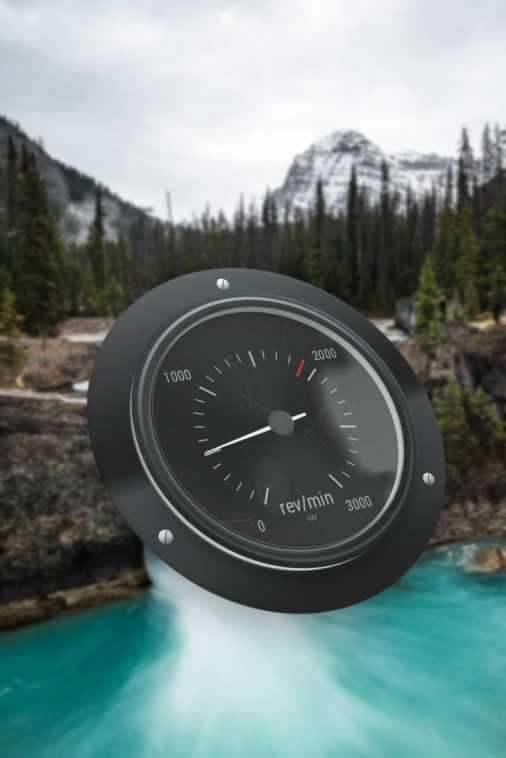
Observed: 500 rpm
